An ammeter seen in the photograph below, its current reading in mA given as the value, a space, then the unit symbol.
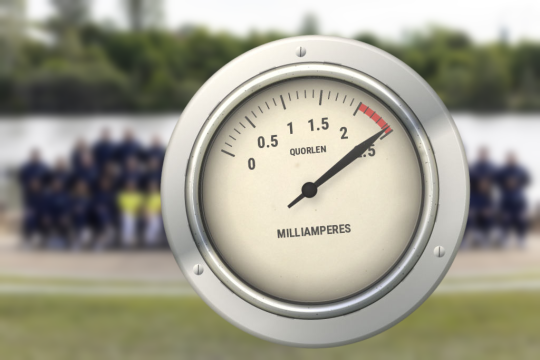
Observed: 2.45 mA
